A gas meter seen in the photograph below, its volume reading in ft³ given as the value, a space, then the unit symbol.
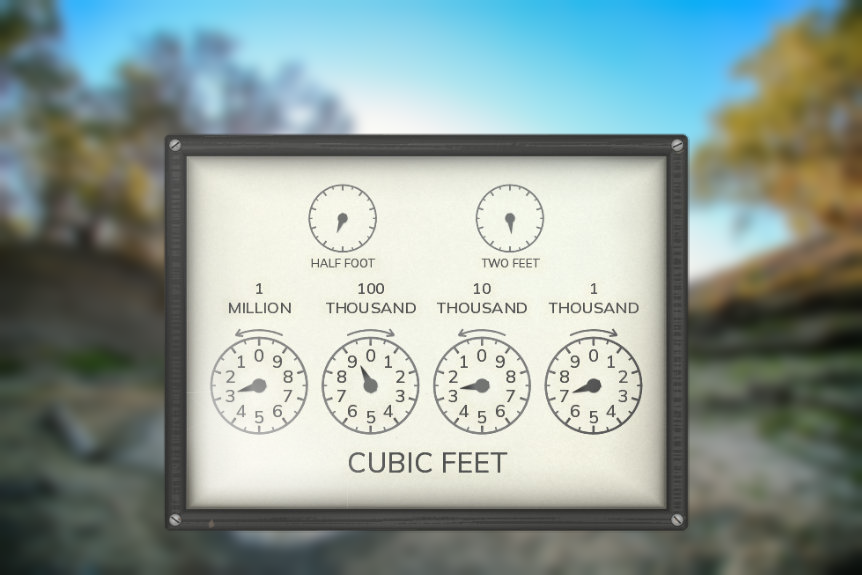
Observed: 292700 ft³
